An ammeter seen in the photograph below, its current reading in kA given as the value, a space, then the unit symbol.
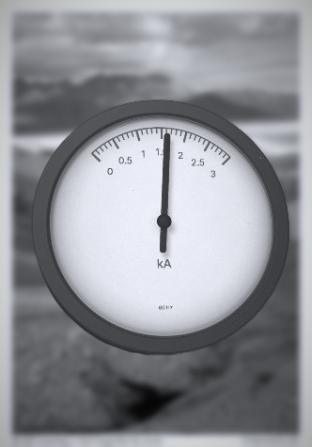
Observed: 1.6 kA
